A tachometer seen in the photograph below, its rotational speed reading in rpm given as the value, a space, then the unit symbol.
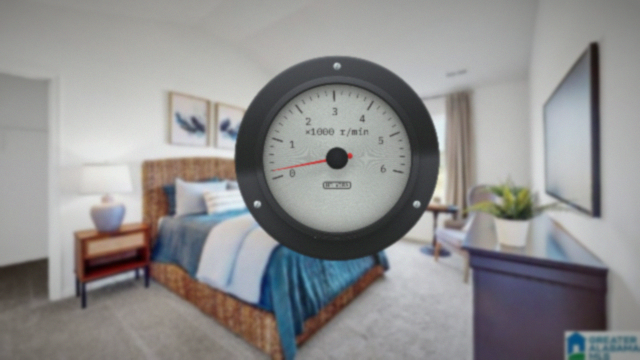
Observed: 200 rpm
